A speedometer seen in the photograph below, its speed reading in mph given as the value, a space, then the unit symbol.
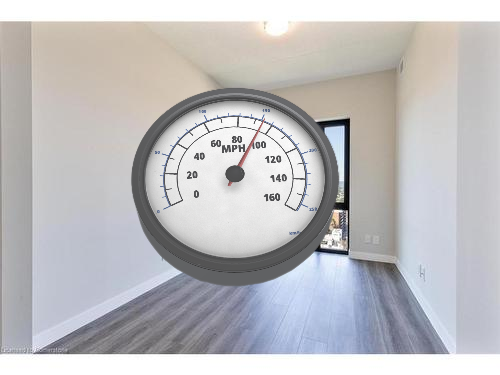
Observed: 95 mph
